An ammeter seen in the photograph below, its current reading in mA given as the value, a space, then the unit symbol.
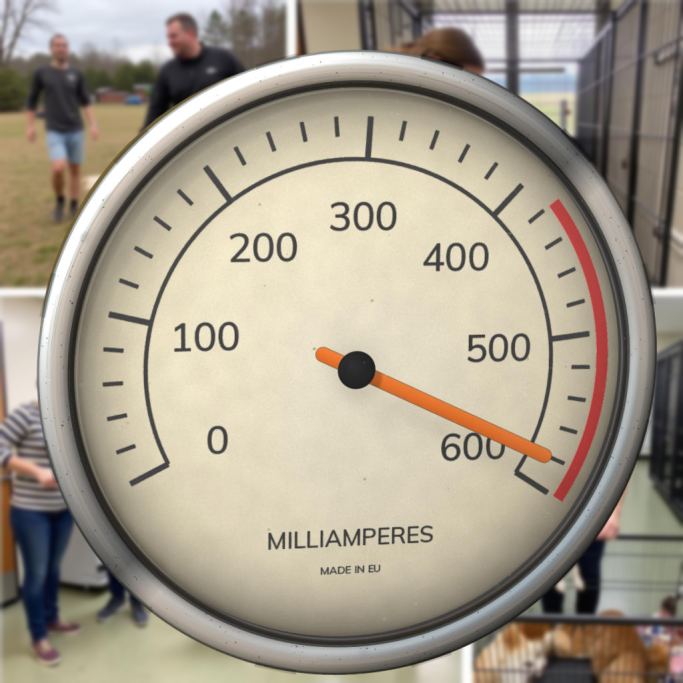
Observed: 580 mA
